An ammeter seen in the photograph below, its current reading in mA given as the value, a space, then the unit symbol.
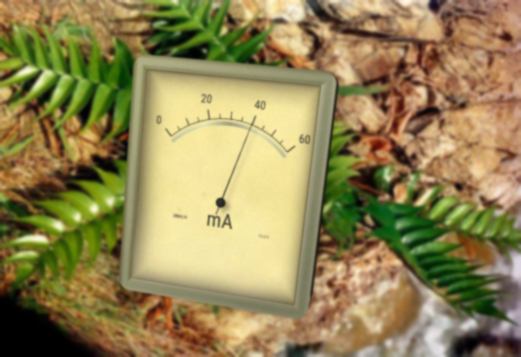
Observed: 40 mA
